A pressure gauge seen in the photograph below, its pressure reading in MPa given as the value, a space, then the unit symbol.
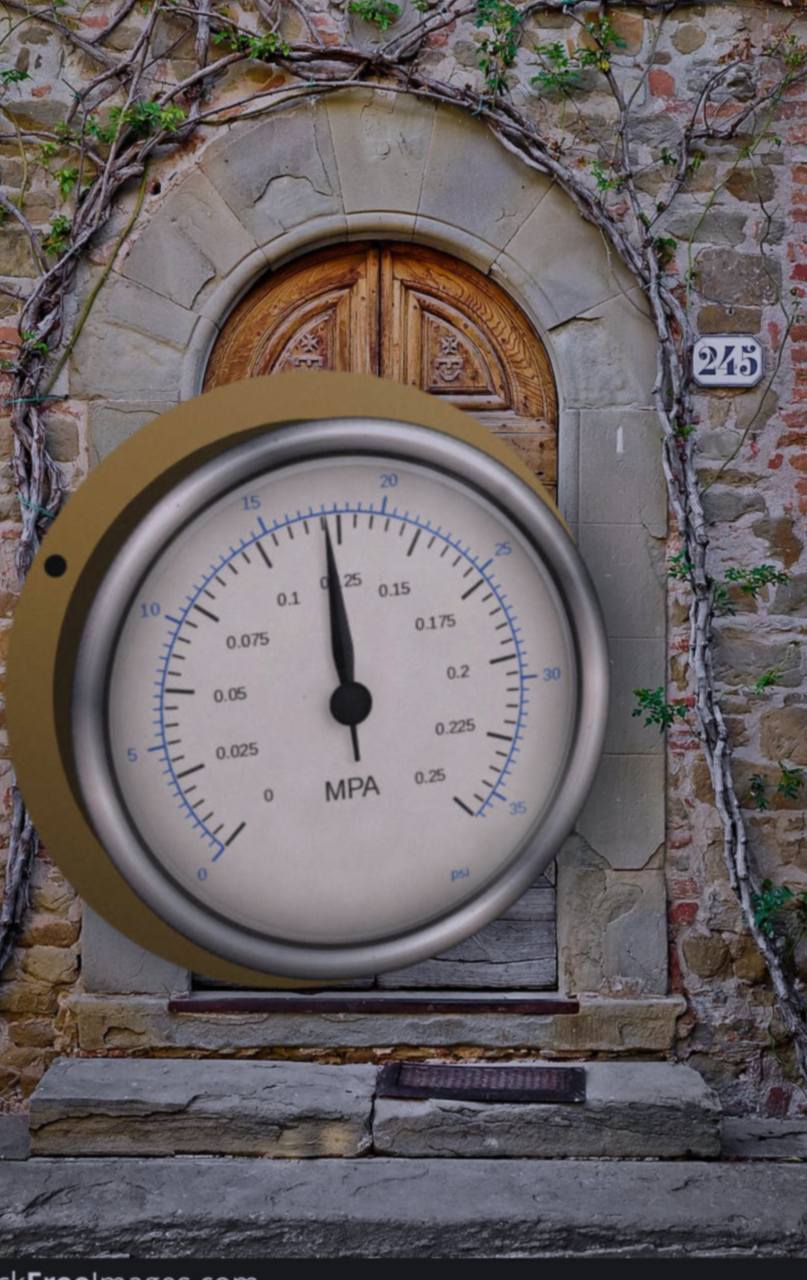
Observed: 0.12 MPa
